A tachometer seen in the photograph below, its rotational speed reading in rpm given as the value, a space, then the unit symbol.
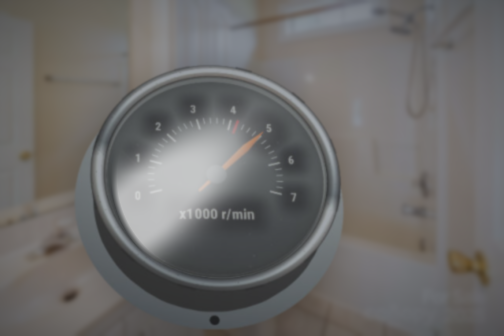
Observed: 5000 rpm
